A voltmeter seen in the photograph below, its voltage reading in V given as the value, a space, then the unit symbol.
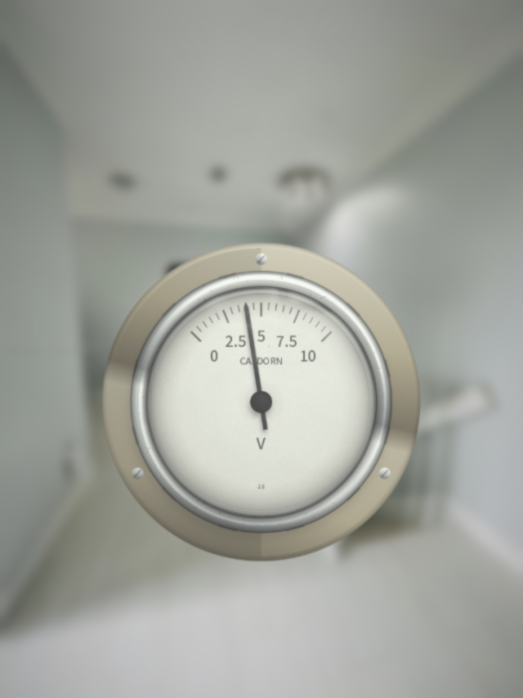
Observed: 4 V
